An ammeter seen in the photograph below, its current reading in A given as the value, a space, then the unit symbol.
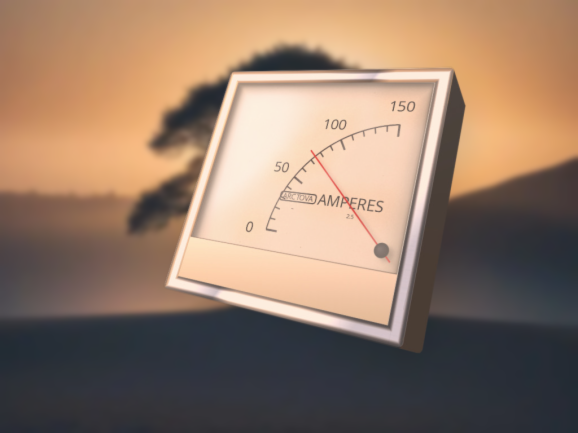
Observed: 75 A
